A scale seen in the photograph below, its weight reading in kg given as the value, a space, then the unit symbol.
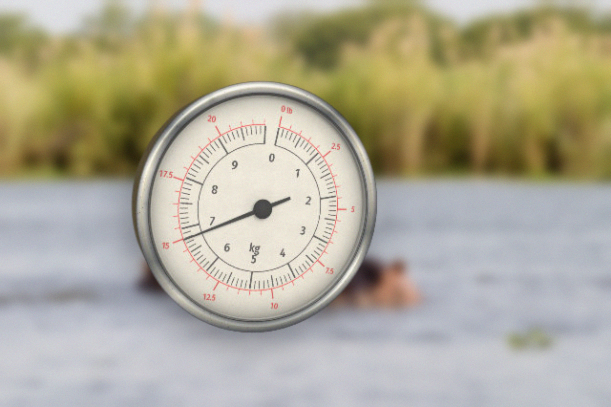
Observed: 6.8 kg
